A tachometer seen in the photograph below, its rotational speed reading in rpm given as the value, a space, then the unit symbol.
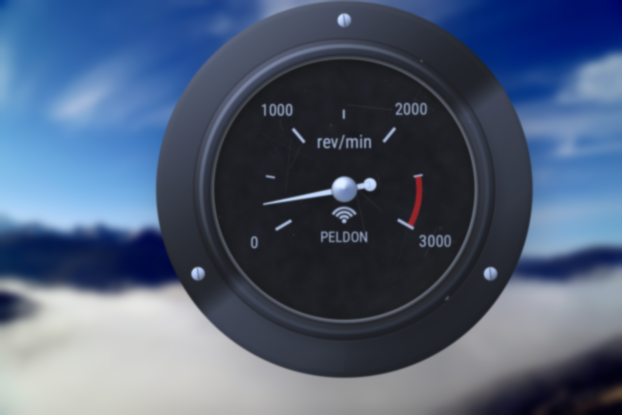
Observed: 250 rpm
